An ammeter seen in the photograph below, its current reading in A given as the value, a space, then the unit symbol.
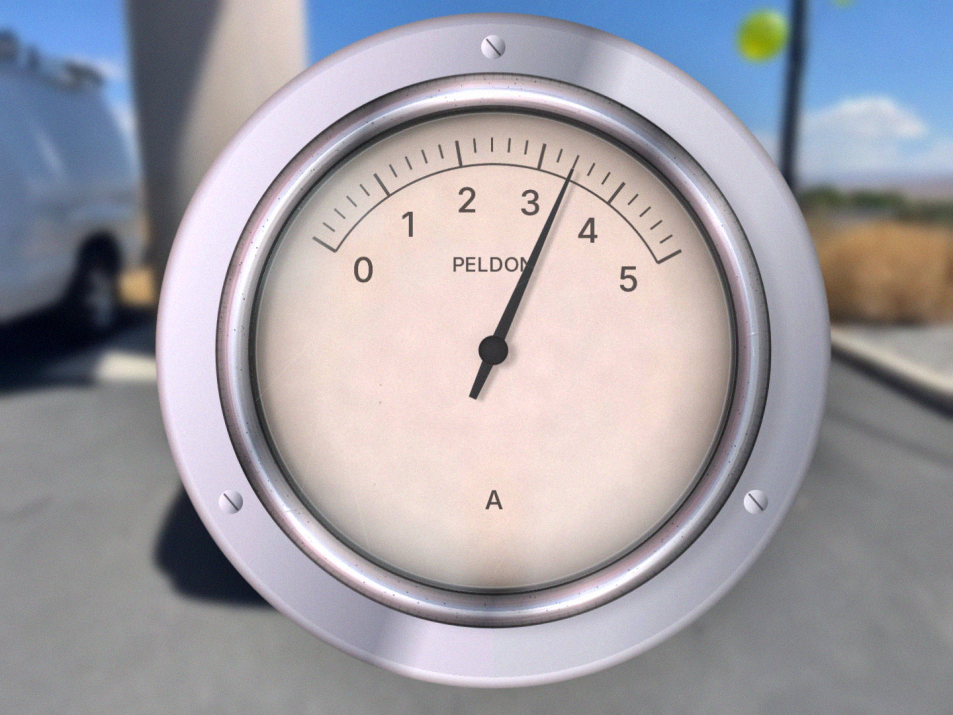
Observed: 3.4 A
